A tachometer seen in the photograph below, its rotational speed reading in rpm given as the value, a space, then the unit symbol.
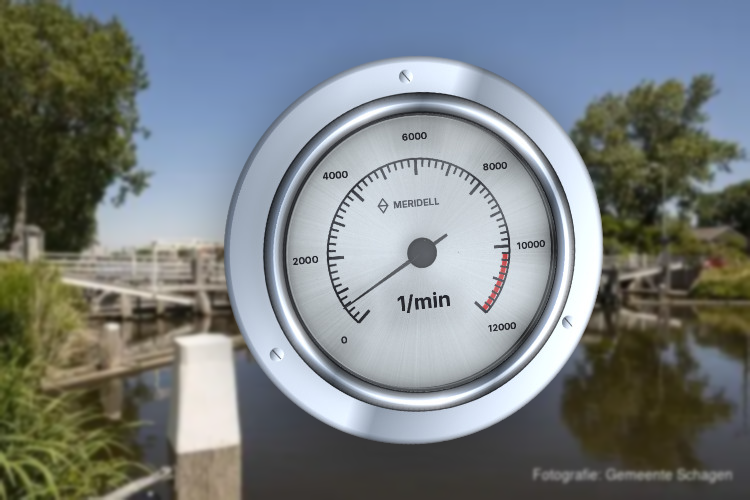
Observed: 600 rpm
